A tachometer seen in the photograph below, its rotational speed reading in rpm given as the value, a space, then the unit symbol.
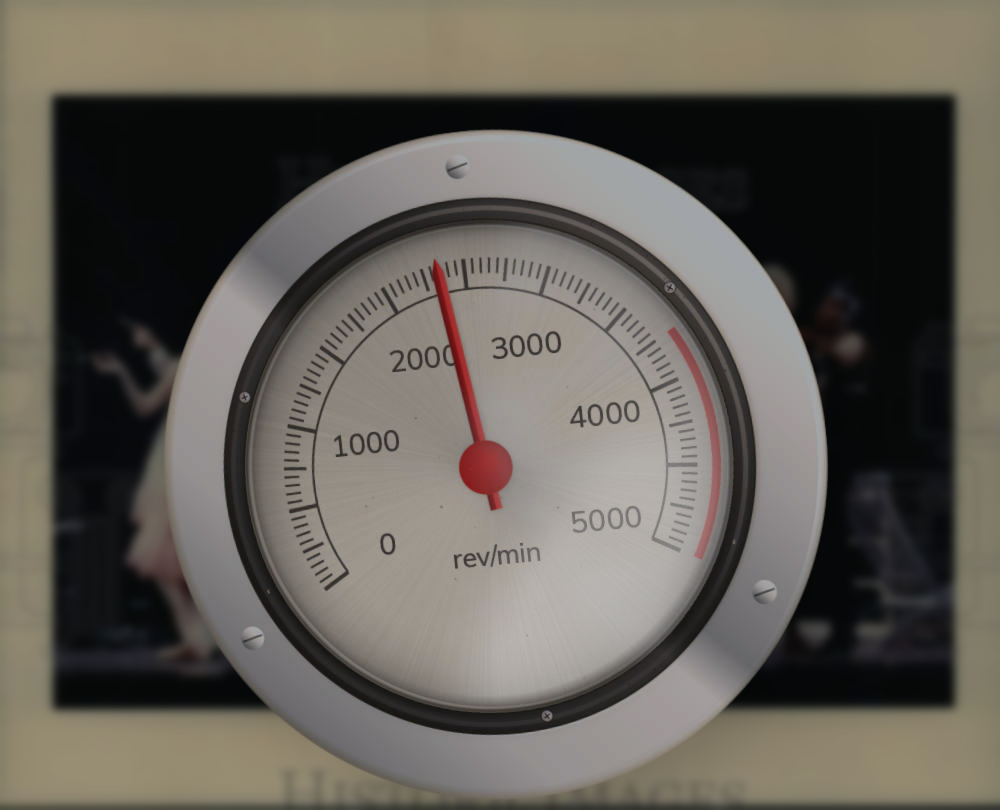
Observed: 2350 rpm
